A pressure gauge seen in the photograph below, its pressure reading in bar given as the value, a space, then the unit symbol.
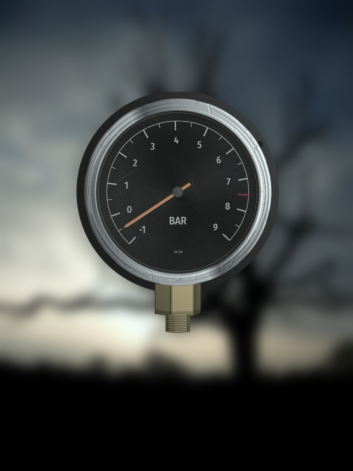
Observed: -0.5 bar
